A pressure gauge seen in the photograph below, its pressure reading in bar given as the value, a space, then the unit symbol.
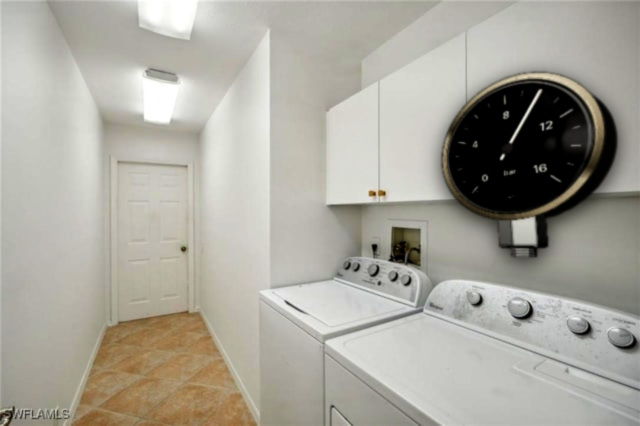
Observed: 10 bar
